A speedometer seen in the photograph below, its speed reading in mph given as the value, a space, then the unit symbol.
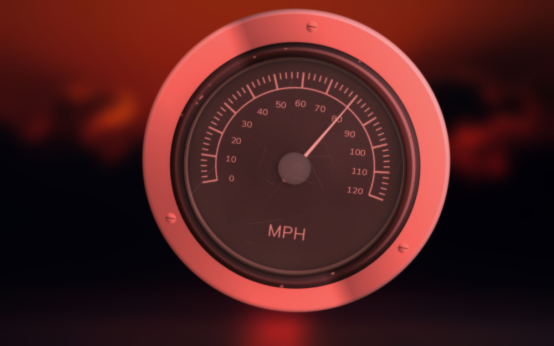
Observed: 80 mph
